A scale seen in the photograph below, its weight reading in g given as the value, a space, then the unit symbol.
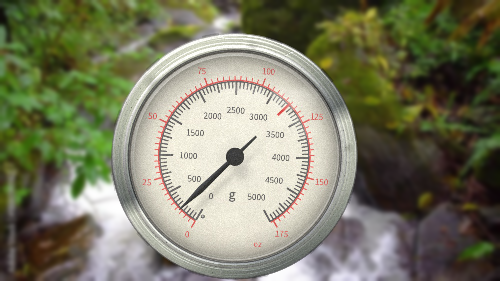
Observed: 250 g
